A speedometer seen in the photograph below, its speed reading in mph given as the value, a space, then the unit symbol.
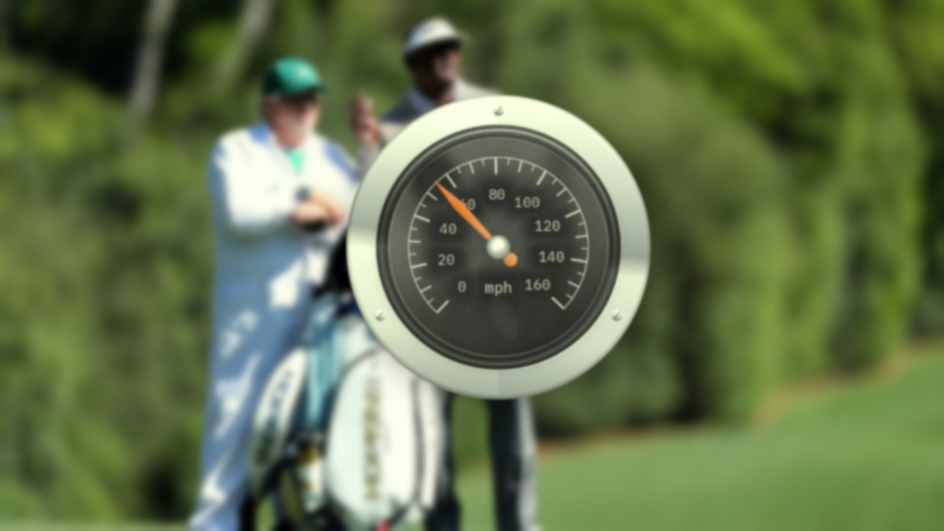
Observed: 55 mph
